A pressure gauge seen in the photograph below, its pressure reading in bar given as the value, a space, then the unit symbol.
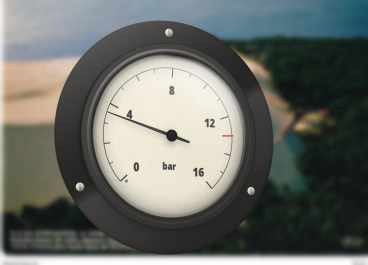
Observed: 3.5 bar
